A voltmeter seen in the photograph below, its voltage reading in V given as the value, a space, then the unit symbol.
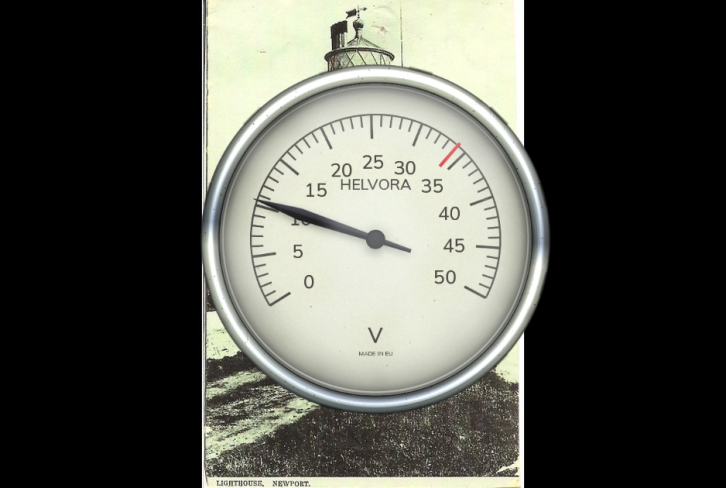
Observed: 10.5 V
